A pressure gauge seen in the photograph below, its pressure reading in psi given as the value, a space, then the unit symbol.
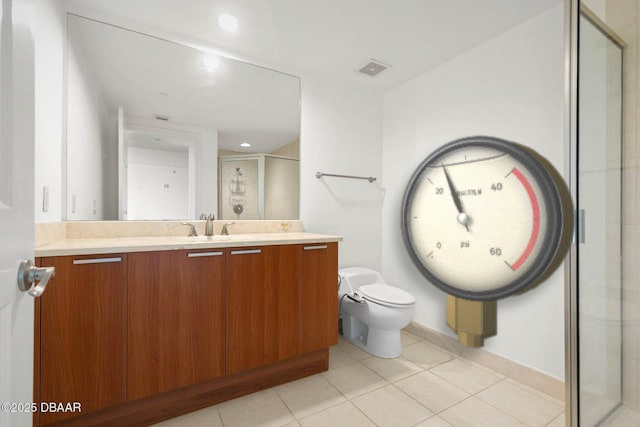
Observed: 25 psi
